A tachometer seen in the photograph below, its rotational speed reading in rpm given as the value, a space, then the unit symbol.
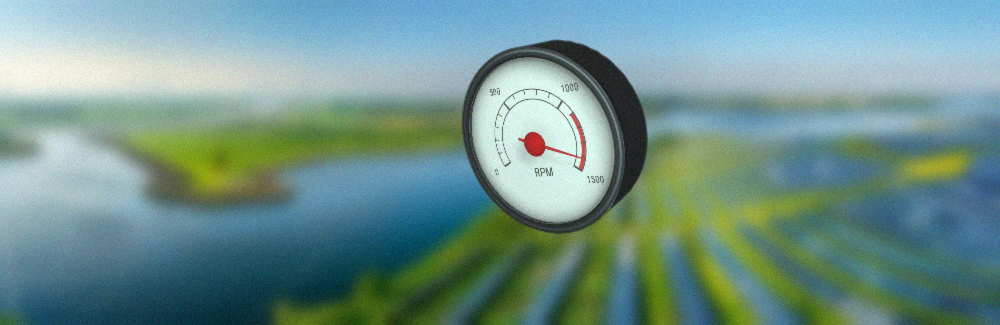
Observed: 1400 rpm
